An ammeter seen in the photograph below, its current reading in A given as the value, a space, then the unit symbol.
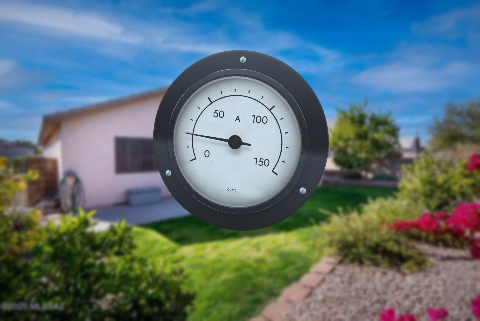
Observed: 20 A
